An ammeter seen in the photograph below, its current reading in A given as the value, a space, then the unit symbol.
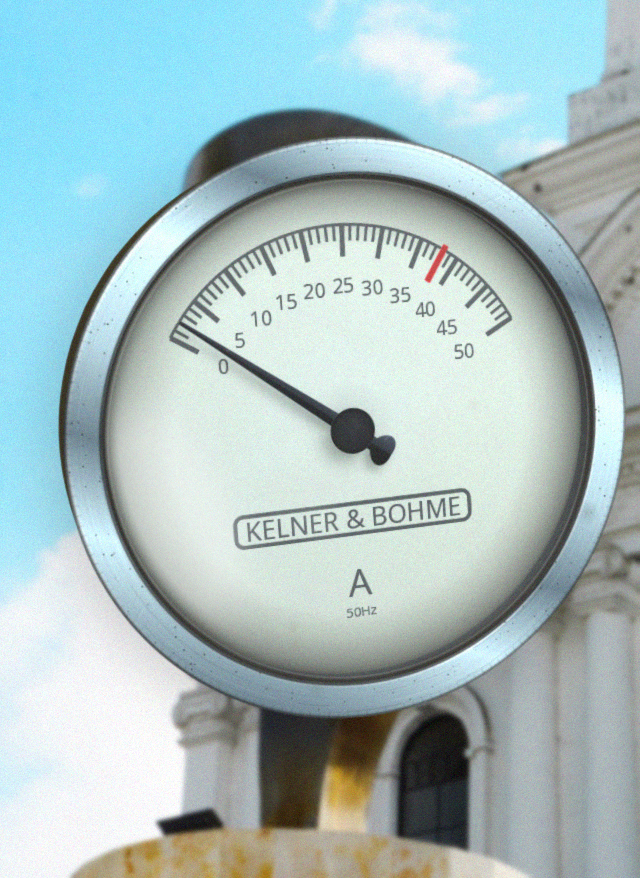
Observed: 2 A
